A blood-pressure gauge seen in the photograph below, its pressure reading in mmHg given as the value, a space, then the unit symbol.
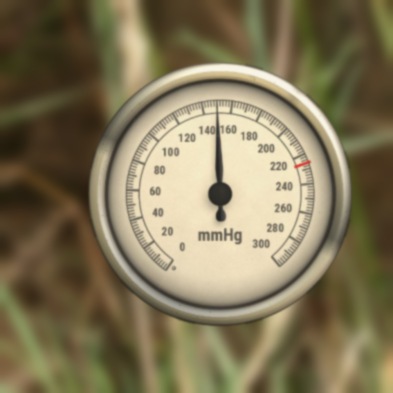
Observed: 150 mmHg
